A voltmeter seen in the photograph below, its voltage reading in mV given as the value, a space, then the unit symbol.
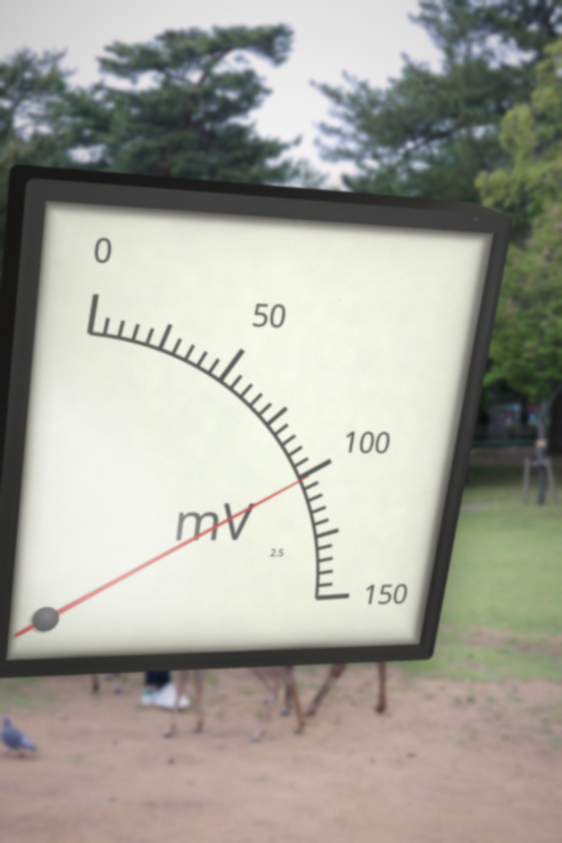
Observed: 100 mV
